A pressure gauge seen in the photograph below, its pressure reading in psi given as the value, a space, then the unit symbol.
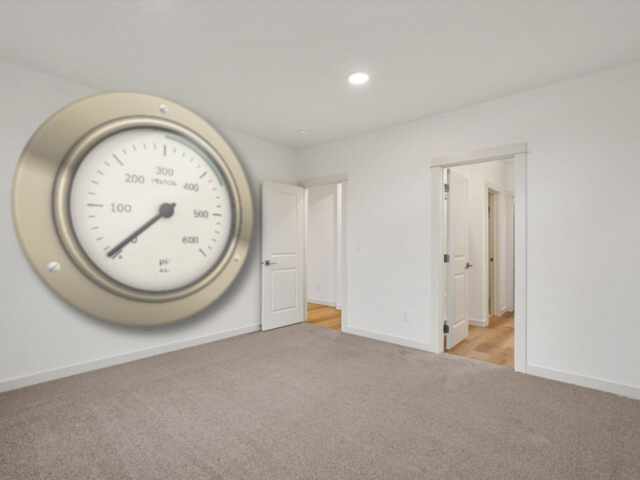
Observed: 10 psi
